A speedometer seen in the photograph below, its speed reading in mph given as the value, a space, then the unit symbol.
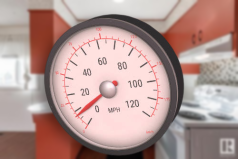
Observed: 7.5 mph
